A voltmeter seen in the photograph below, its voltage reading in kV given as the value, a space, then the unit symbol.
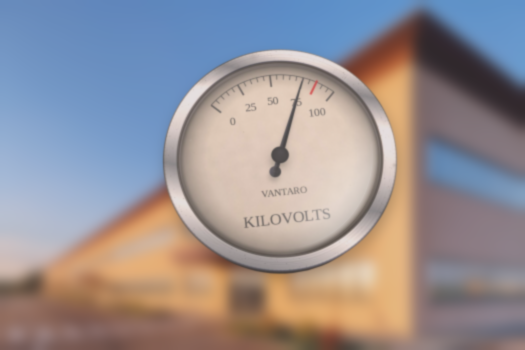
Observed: 75 kV
